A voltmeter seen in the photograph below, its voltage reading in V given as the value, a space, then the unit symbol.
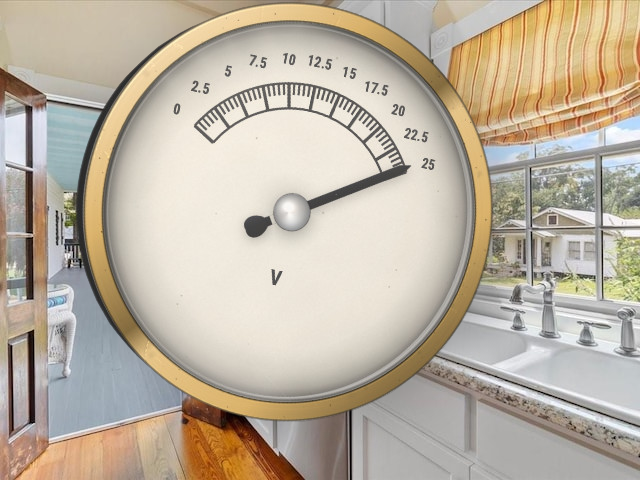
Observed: 24.5 V
